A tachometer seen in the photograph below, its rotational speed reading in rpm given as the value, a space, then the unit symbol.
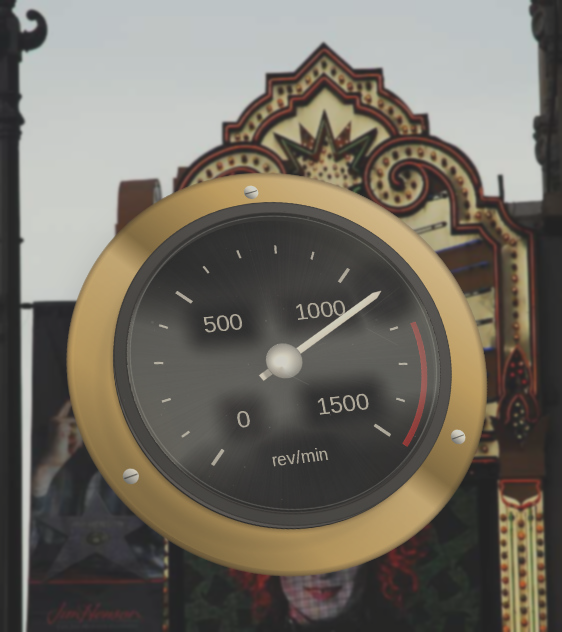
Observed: 1100 rpm
